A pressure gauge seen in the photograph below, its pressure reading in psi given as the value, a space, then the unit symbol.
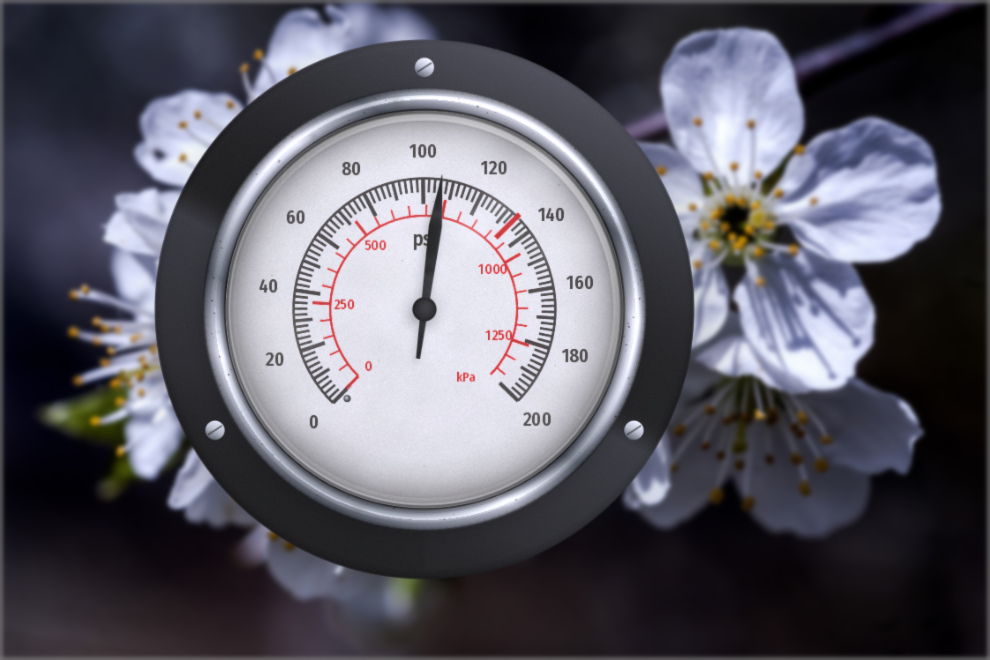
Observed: 106 psi
